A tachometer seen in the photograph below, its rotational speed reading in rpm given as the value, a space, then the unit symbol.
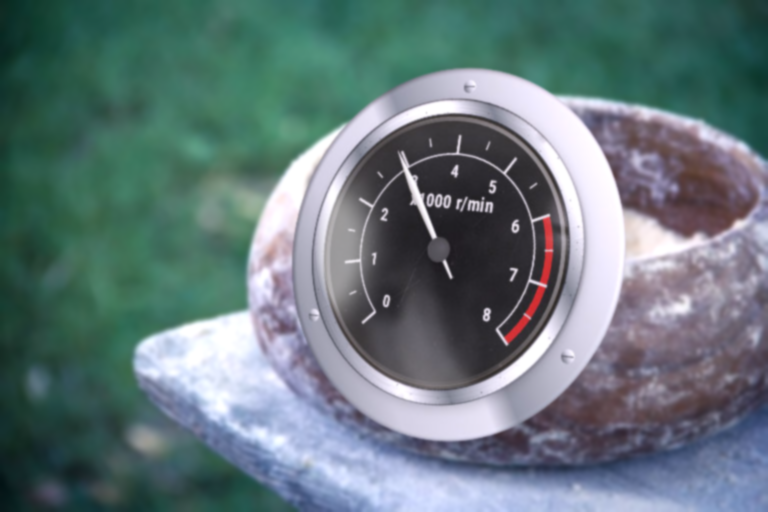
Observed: 3000 rpm
